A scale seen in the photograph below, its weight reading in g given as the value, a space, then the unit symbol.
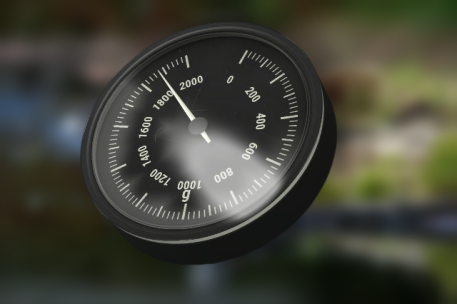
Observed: 1880 g
